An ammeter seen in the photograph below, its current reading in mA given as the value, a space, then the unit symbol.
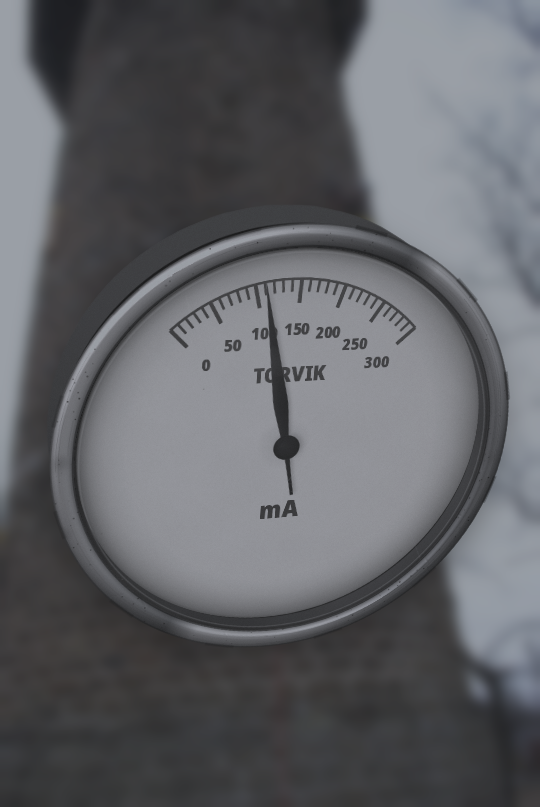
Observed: 110 mA
